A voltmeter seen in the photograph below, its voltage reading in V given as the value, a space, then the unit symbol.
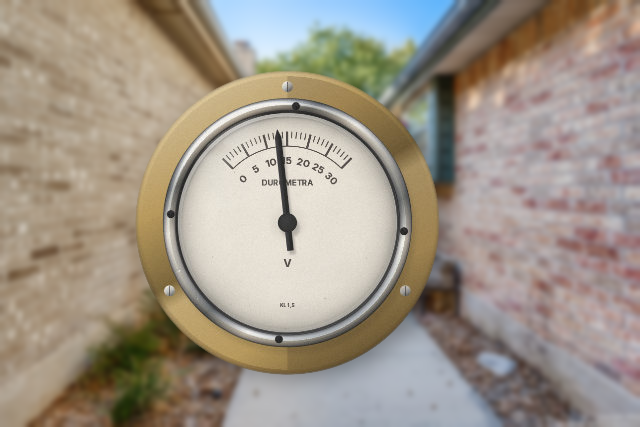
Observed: 13 V
